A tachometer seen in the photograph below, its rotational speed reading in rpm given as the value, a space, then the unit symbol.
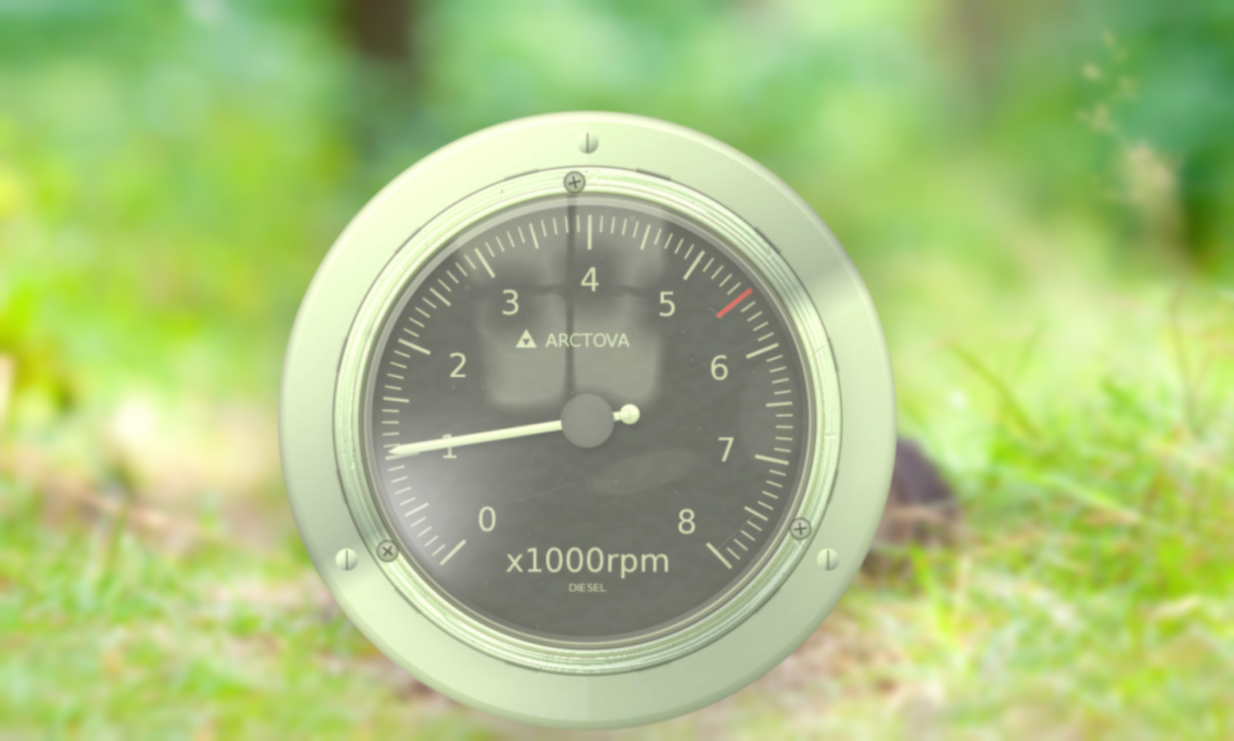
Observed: 1050 rpm
